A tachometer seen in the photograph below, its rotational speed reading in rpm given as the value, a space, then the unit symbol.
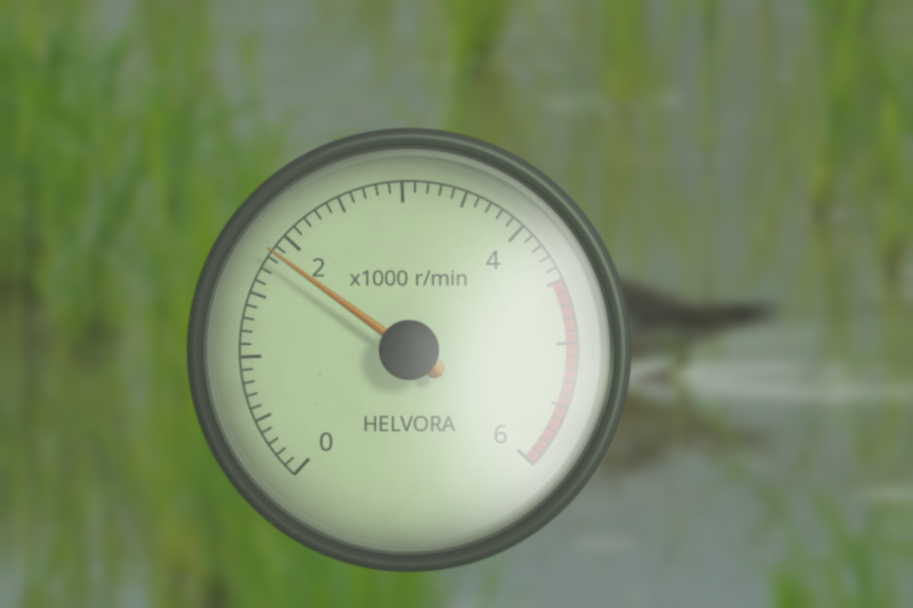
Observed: 1850 rpm
